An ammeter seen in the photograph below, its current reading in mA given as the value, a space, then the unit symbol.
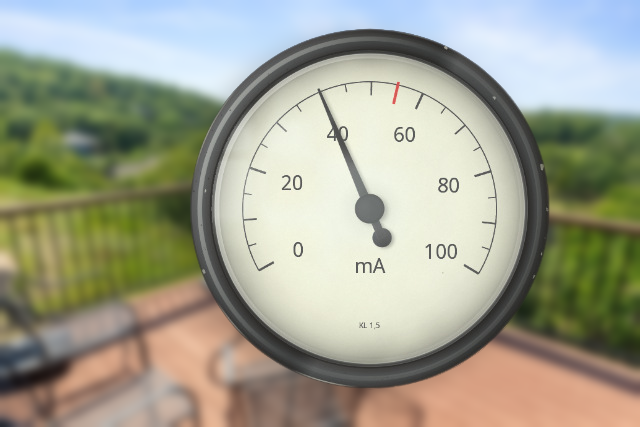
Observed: 40 mA
